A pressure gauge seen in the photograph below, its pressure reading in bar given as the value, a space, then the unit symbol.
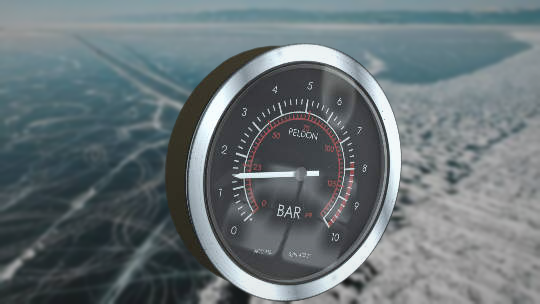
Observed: 1.4 bar
